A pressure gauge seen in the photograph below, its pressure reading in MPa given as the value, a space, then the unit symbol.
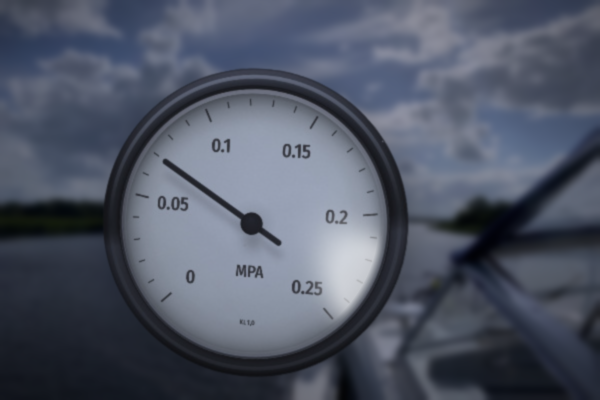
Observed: 0.07 MPa
